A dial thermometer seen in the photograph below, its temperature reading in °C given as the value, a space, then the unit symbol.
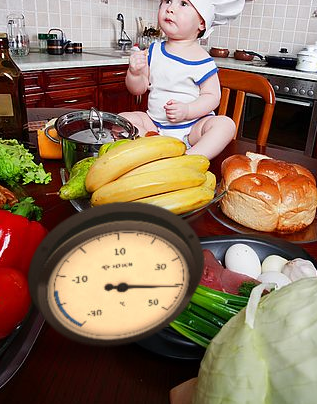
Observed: 40 °C
